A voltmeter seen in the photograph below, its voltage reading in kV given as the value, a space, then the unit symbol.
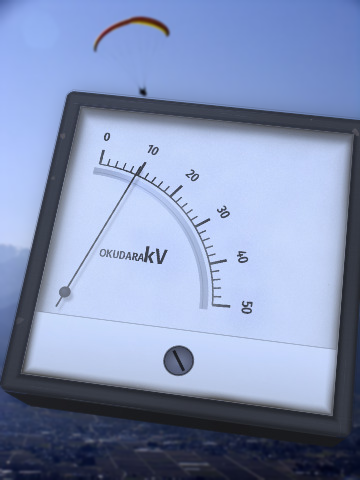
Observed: 10 kV
